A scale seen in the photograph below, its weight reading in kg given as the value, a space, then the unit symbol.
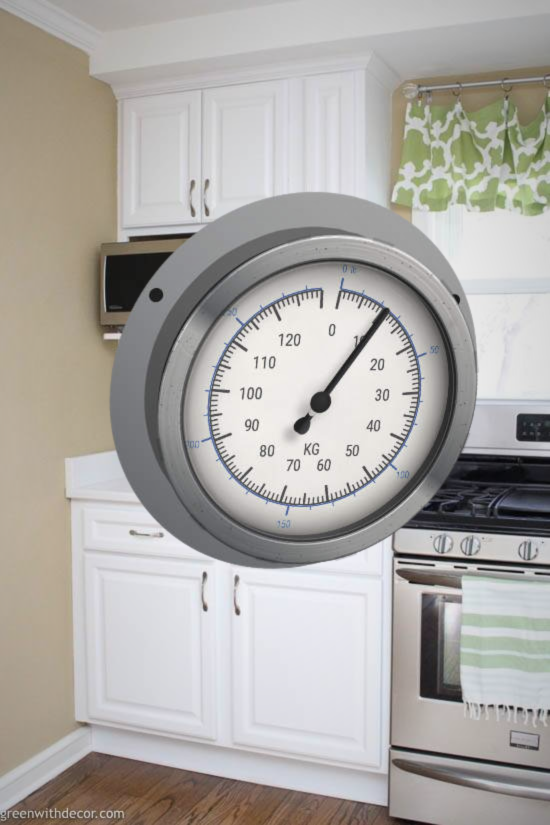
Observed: 10 kg
